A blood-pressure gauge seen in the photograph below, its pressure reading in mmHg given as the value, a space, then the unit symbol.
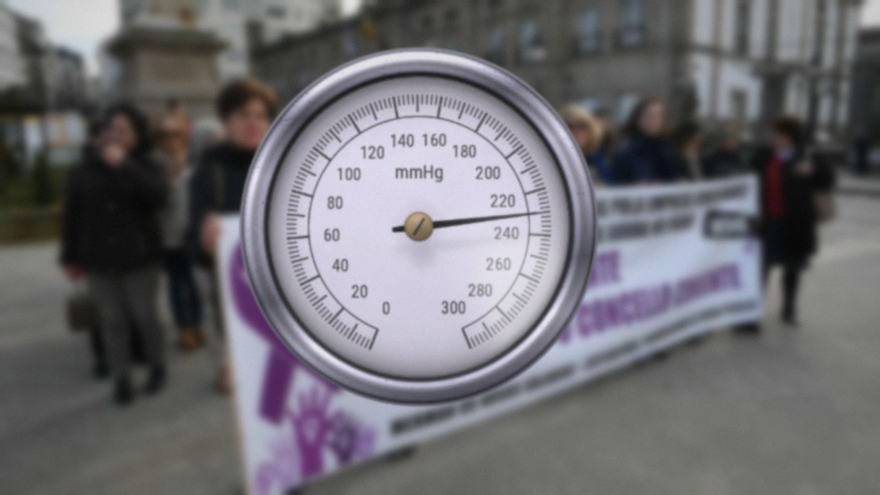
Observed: 230 mmHg
